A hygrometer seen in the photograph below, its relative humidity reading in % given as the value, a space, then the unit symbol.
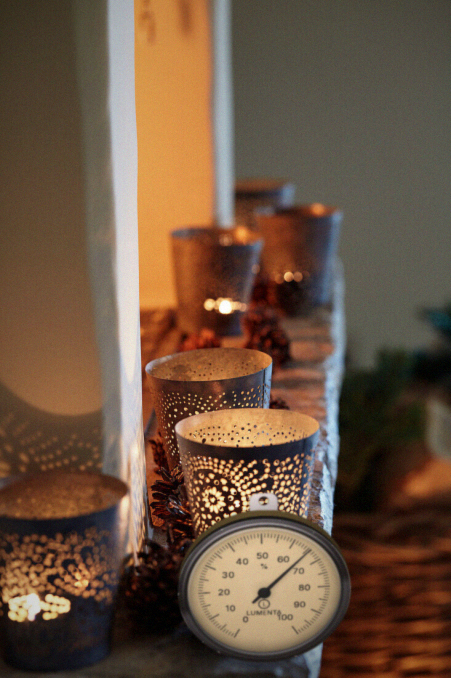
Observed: 65 %
